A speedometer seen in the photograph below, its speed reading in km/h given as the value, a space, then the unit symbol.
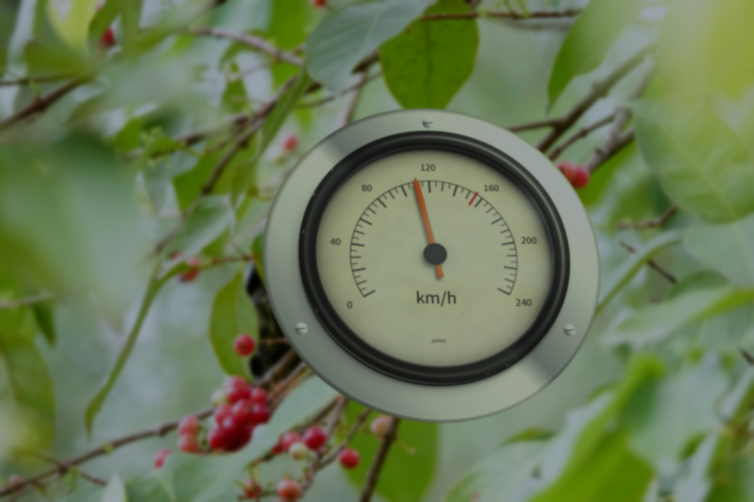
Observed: 110 km/h
